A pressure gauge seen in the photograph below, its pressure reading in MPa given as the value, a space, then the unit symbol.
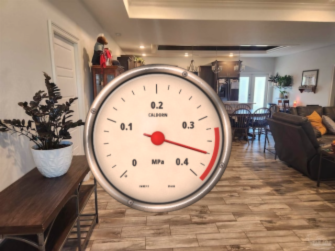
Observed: 0.36 MPa
